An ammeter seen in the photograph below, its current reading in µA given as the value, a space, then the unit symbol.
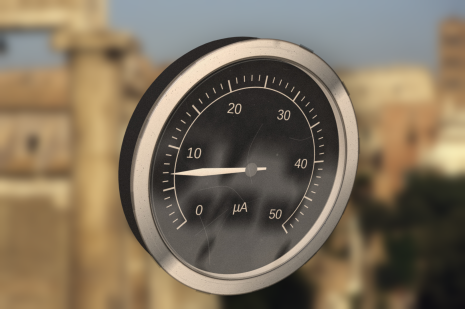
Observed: 7 µA
